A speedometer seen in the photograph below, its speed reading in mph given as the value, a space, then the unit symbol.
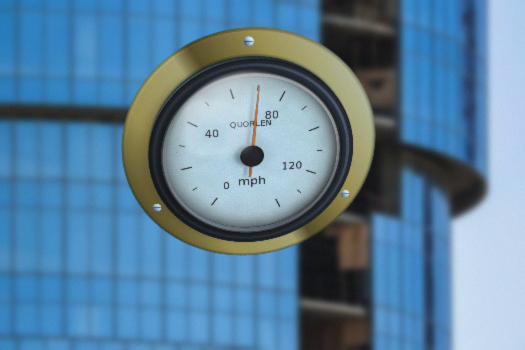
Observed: 70 mph
